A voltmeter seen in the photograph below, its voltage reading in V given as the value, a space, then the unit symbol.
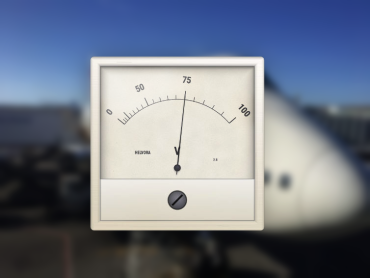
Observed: 75 V
